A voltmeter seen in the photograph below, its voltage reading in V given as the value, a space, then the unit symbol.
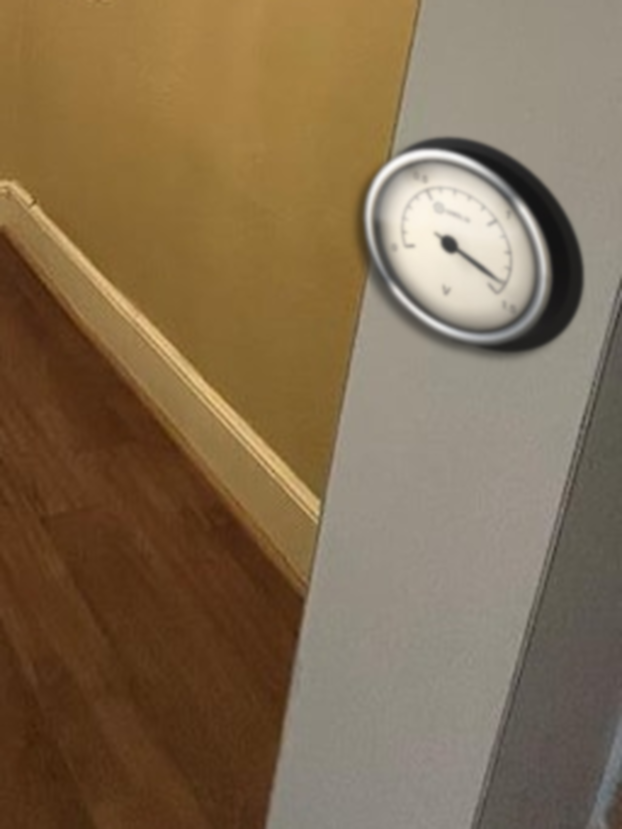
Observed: 1.4 V
